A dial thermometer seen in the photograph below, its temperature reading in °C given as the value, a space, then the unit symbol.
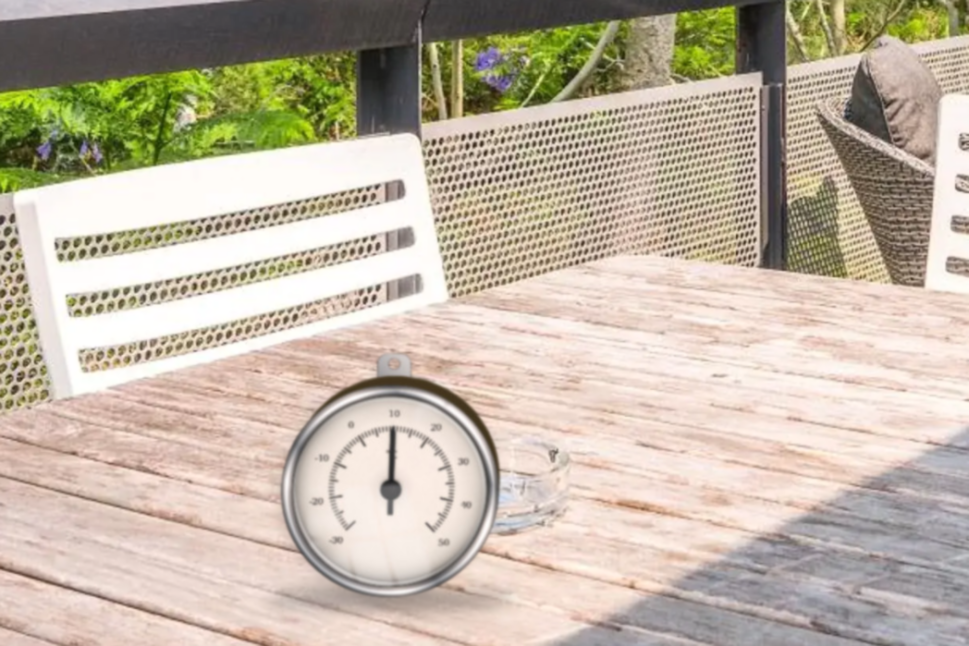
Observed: 10 °C
